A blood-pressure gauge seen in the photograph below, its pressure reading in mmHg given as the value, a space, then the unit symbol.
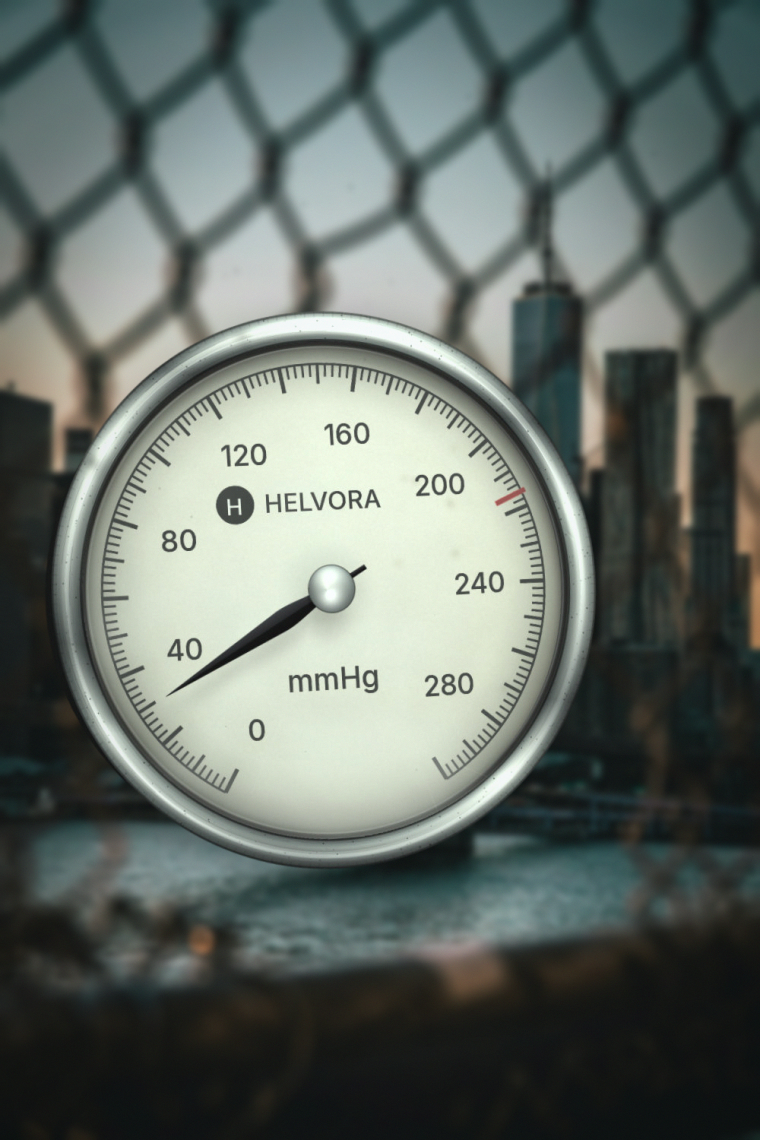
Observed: 30 mmHg
